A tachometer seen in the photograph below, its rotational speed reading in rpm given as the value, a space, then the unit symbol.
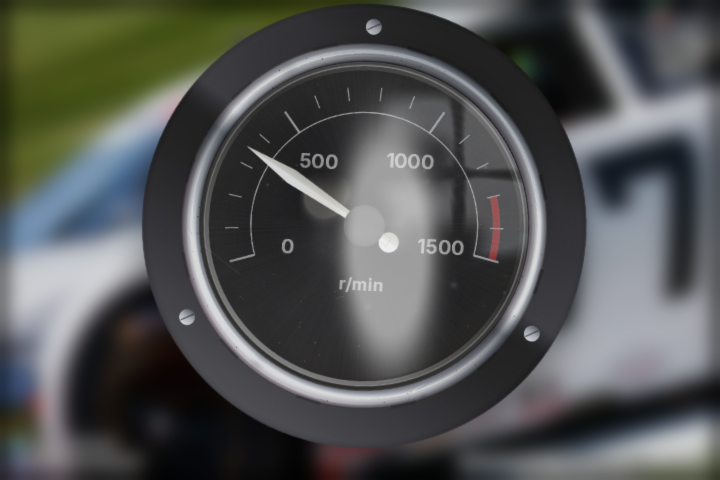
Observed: 350 rpm
